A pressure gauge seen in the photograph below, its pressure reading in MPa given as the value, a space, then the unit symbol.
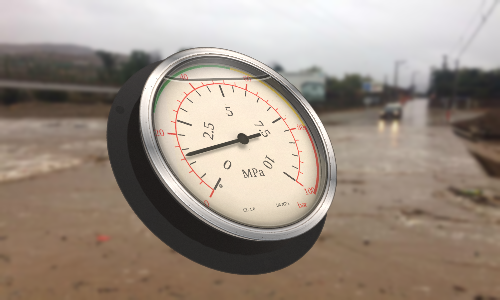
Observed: 1.25 MPa
